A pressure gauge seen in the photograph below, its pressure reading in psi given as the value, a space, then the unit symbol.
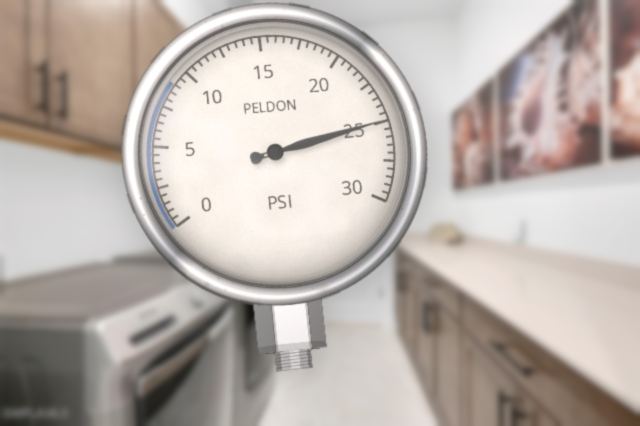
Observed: 25 psi
